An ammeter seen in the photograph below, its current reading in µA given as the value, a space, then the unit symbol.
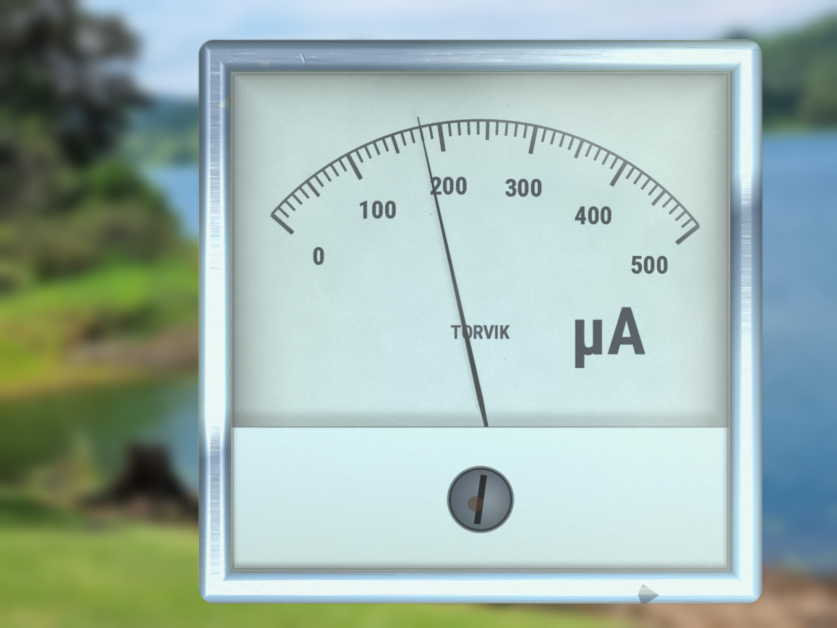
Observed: 180 µA
